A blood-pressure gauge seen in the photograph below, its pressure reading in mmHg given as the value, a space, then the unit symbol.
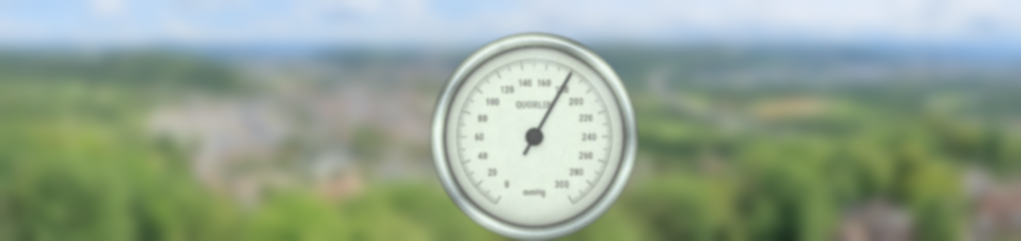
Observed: 180 mmHg
